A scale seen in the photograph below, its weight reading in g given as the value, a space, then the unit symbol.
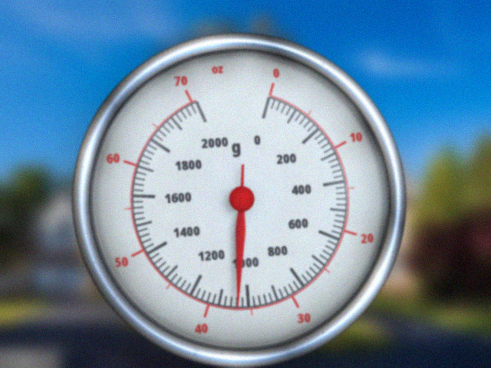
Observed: 1040 g
